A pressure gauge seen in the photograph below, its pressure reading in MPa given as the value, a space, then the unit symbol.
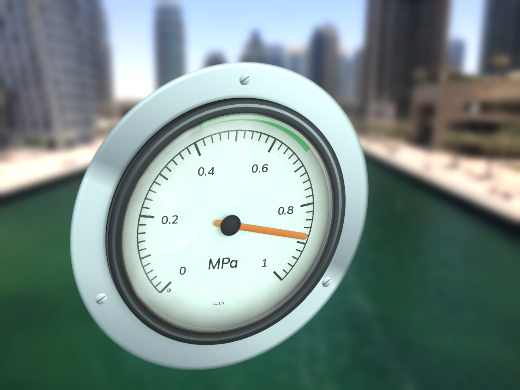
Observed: 0.88 MPa
